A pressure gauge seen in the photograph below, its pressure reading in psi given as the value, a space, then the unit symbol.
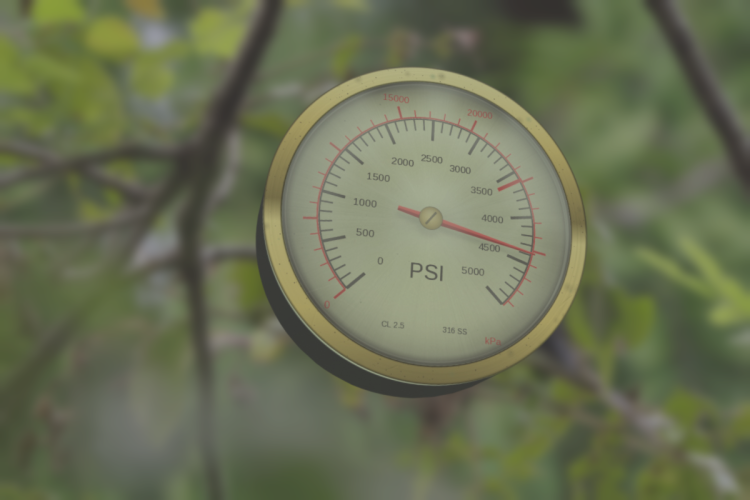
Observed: 4400 psi
